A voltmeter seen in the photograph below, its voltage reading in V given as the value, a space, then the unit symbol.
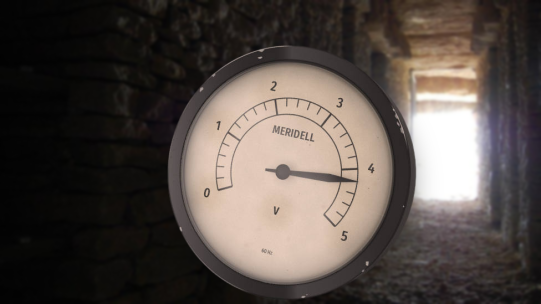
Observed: 4.2 V
